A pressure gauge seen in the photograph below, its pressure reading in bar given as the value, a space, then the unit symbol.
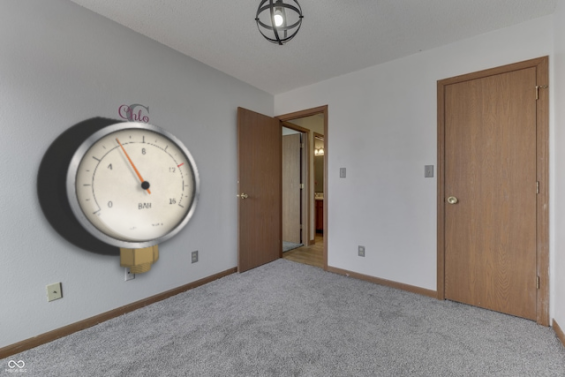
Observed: 6 bar
